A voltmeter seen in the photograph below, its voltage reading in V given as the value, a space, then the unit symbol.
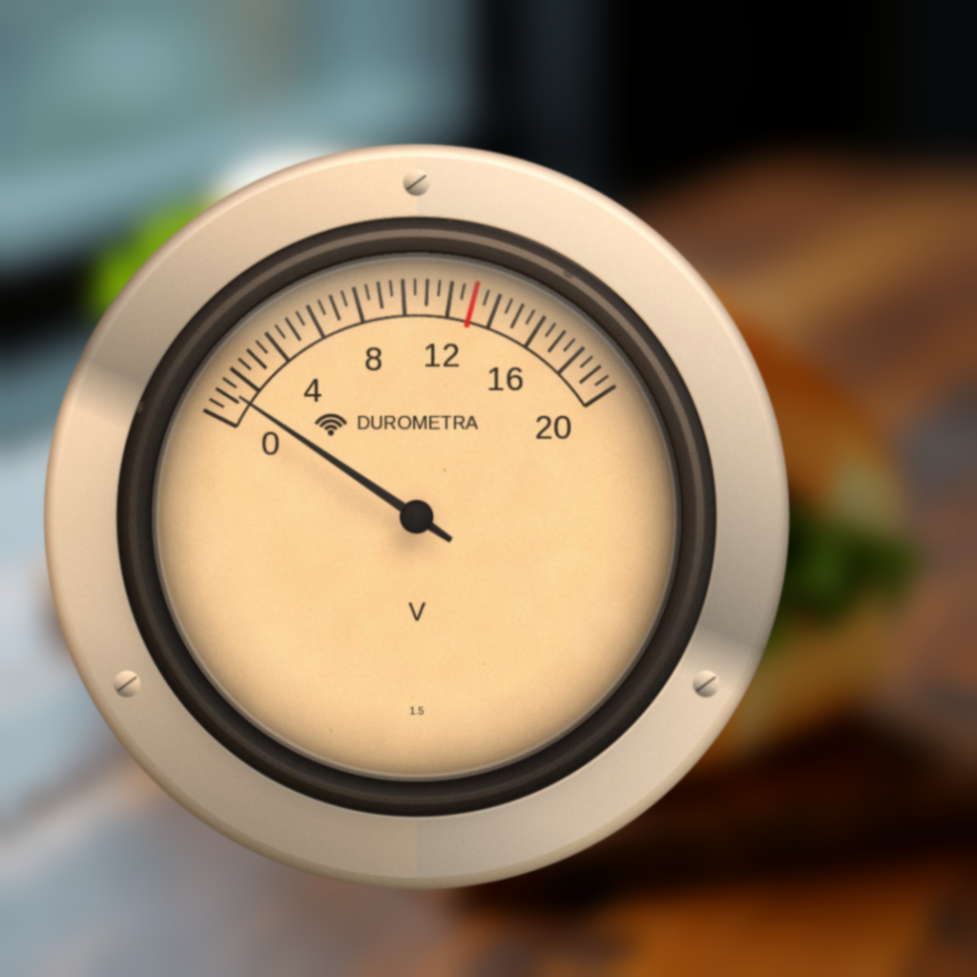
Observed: 1.25 V
